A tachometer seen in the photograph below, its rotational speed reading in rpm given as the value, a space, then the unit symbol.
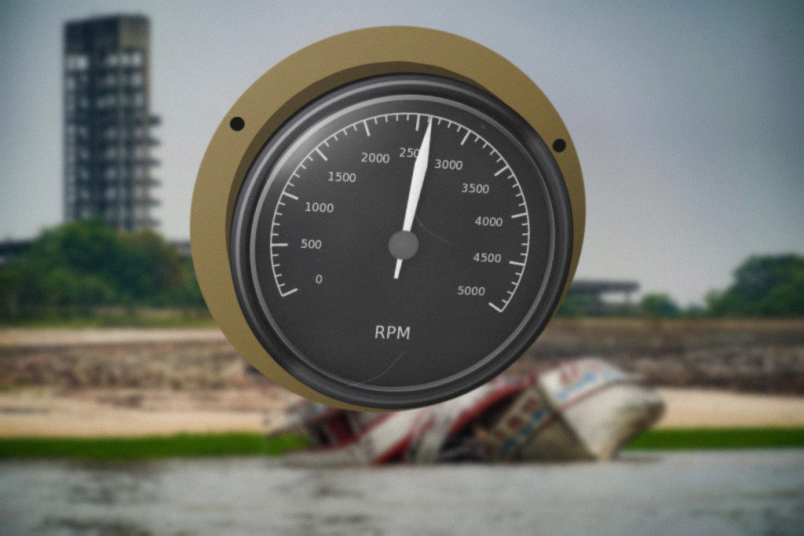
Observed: 2600 rpm
